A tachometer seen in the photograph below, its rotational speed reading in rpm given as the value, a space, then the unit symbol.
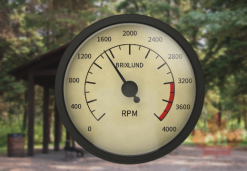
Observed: 1500 rpm
